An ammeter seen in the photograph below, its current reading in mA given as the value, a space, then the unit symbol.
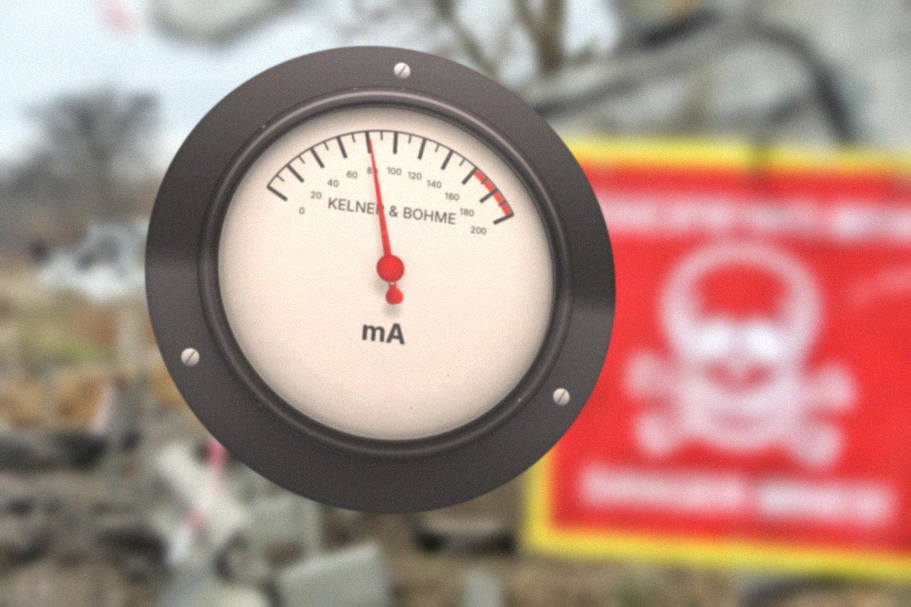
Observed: 80 mA
